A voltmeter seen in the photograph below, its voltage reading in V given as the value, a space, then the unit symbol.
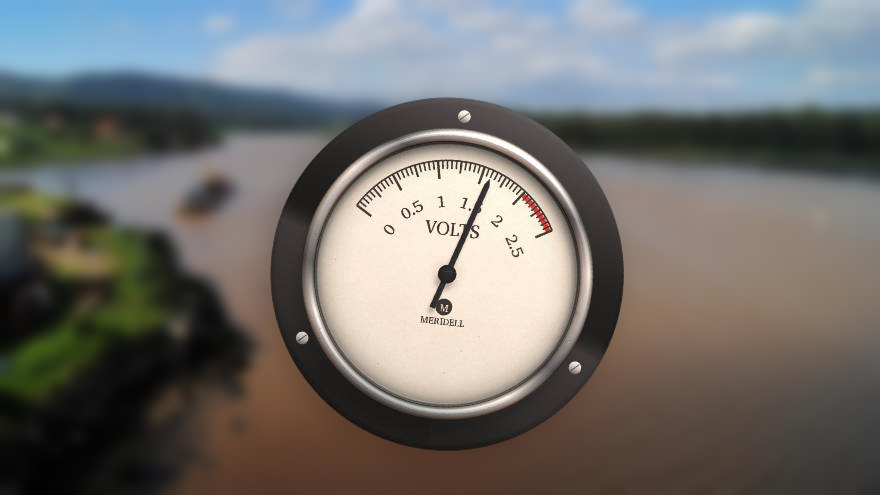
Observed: 1.6 V
